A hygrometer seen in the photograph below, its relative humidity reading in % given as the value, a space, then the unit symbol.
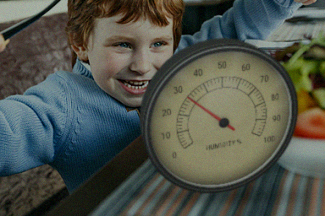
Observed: 30 %
